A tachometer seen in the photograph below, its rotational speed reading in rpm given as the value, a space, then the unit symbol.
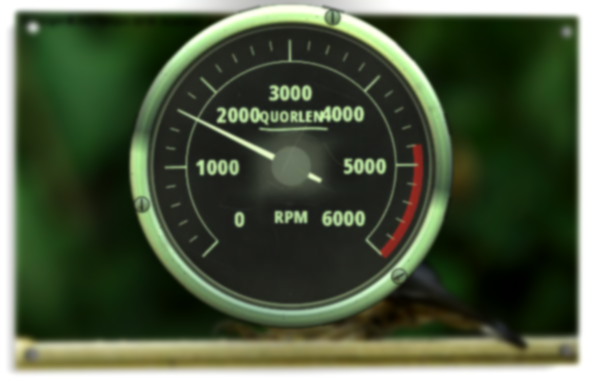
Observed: 1600 rpm
